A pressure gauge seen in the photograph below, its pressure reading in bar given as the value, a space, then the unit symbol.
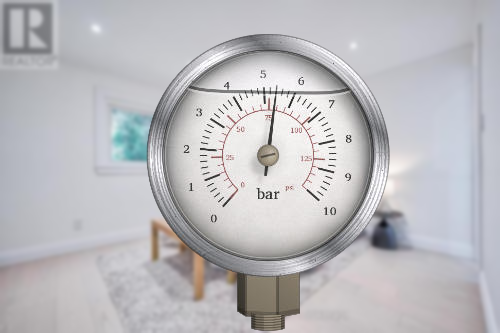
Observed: 5.4 bar
